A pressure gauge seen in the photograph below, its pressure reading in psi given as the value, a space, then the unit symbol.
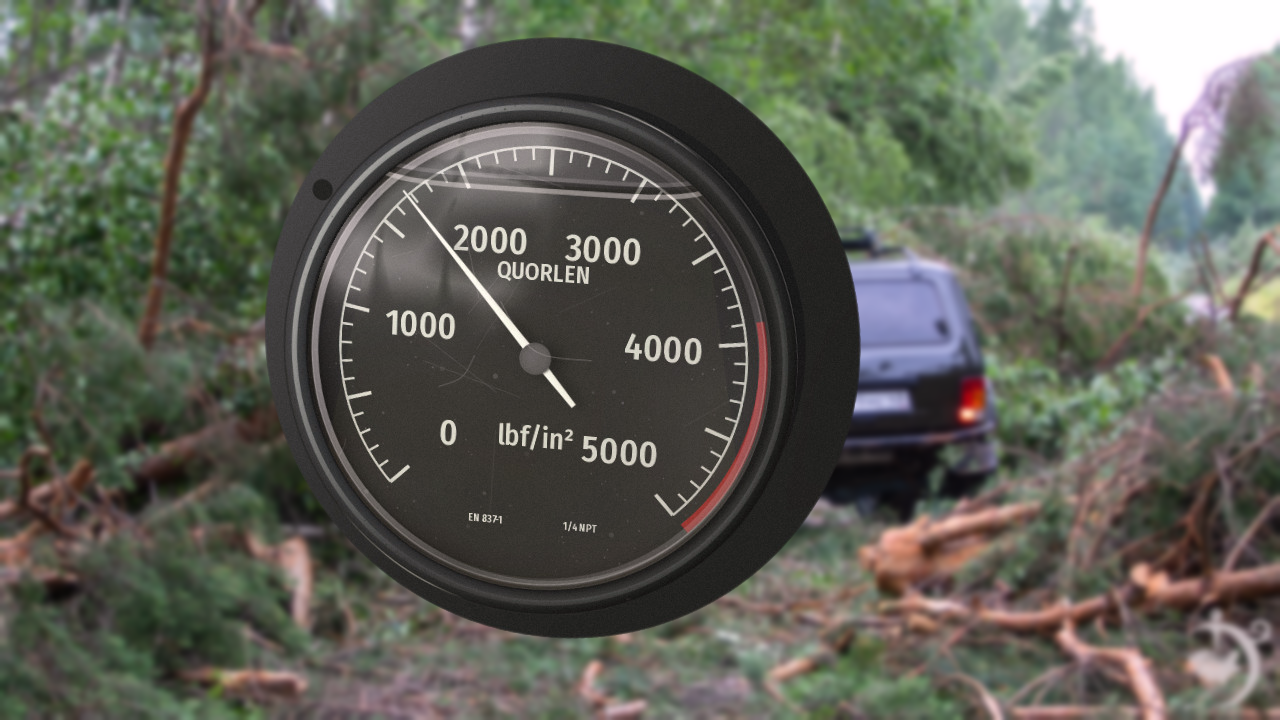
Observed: 1700 psi
